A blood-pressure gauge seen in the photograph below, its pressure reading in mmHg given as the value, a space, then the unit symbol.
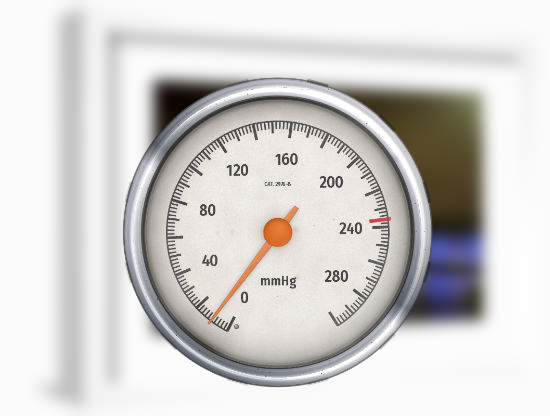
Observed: 10 mmHg
